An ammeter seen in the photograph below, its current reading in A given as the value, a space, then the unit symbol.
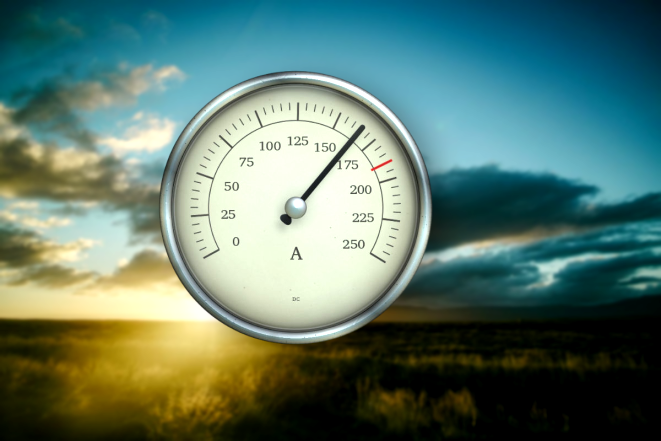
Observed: 165 A
